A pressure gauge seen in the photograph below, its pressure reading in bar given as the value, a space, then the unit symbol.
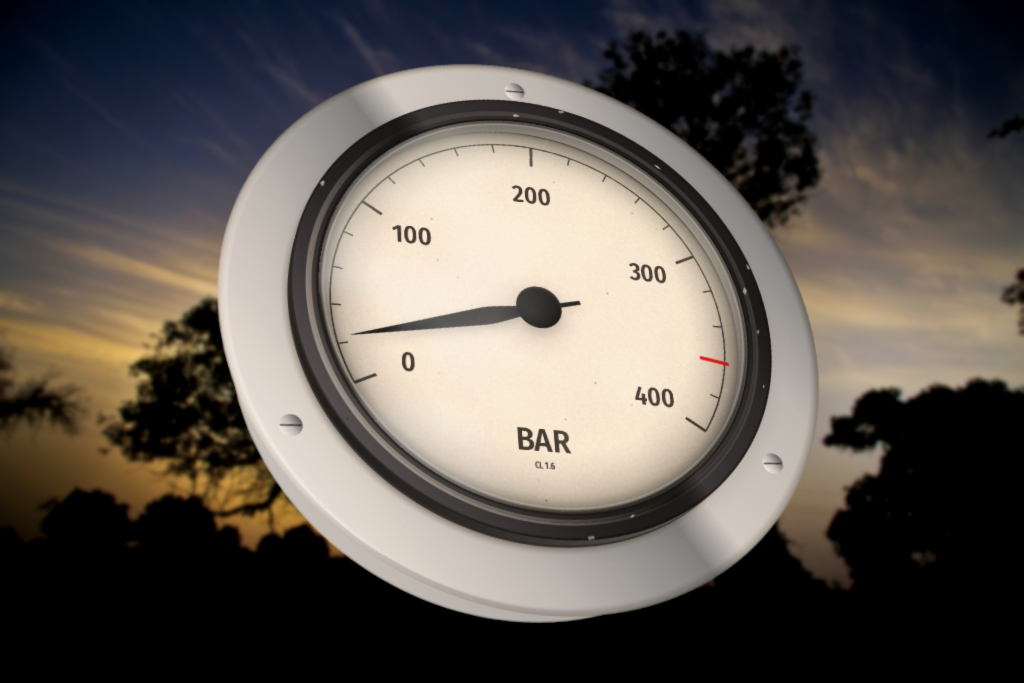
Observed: 20 bar
